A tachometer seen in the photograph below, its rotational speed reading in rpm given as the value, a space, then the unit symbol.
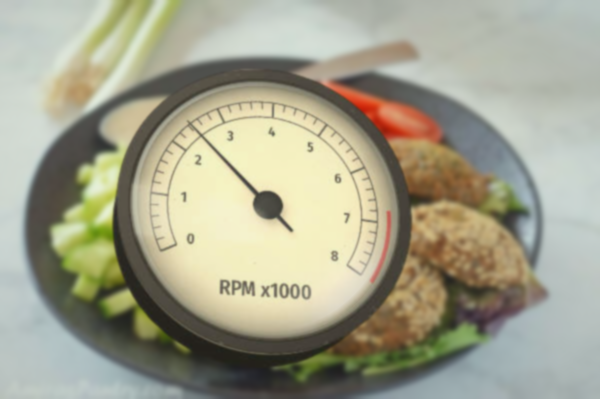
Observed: 2400 rpm
